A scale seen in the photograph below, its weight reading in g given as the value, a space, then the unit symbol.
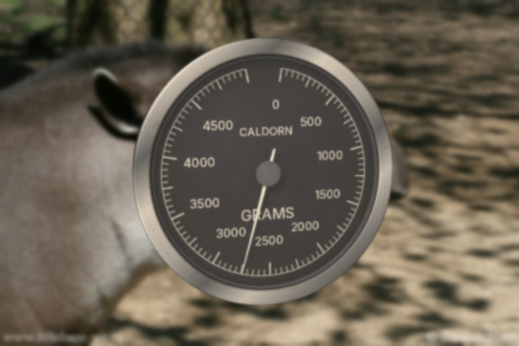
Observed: 2750 g
